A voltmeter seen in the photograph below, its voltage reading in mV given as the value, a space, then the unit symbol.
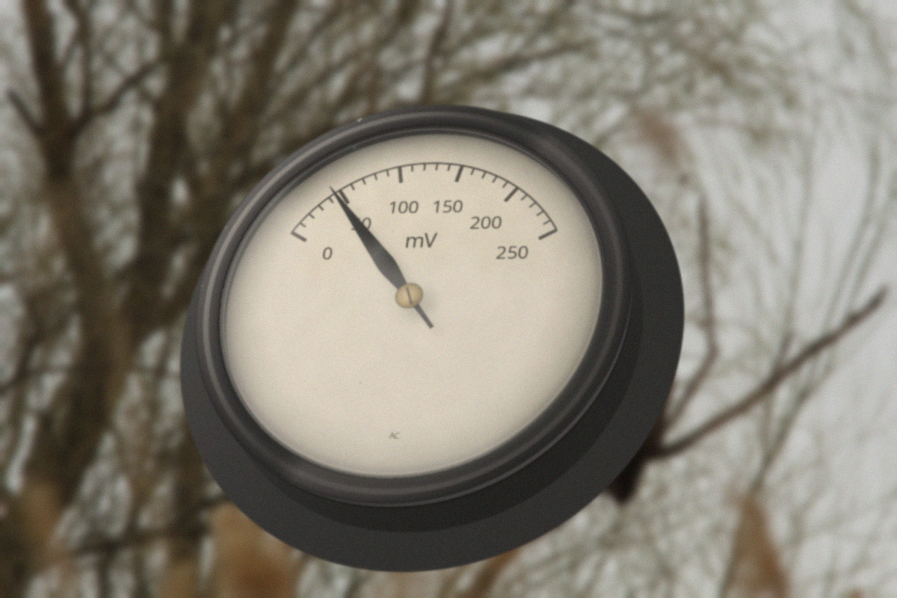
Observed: 45 mV
